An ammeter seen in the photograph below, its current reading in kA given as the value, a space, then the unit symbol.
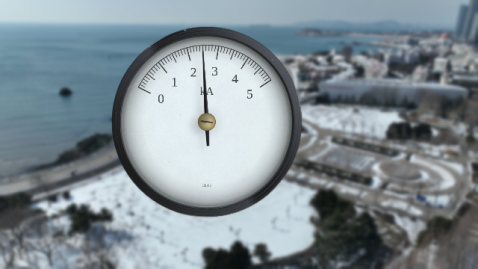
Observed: 2.5 kA
